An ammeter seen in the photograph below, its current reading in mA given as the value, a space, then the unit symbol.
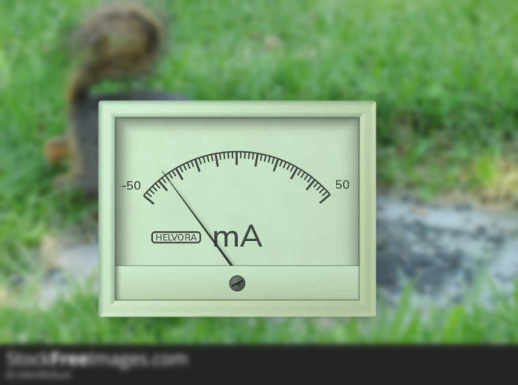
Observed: -36 mA
